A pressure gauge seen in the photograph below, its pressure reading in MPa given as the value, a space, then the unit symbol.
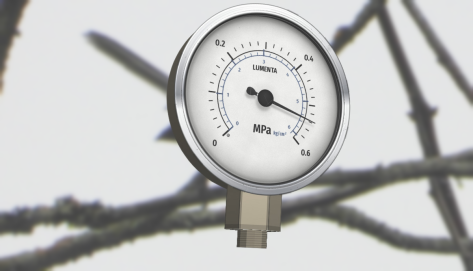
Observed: 0.54 MPa
